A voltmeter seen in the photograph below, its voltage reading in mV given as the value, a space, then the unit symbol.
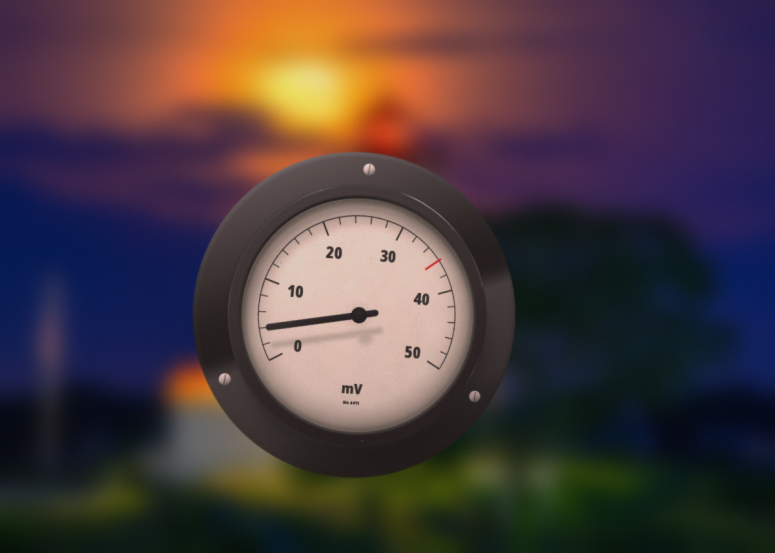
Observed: 4 mV
